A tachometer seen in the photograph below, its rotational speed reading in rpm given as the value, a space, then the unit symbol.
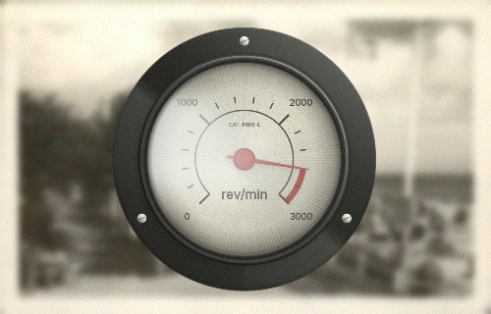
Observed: 2600 rpm
